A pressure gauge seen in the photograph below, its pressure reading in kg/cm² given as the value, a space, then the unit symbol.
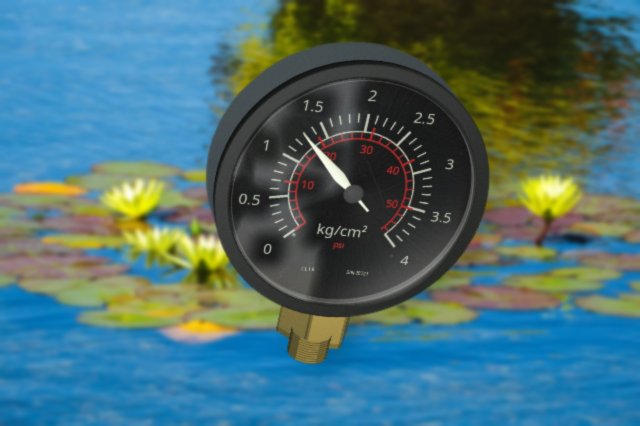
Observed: 1.3 kg/cm²
